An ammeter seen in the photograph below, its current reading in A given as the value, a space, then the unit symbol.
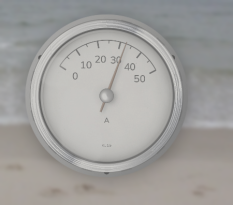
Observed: 32.5 A
